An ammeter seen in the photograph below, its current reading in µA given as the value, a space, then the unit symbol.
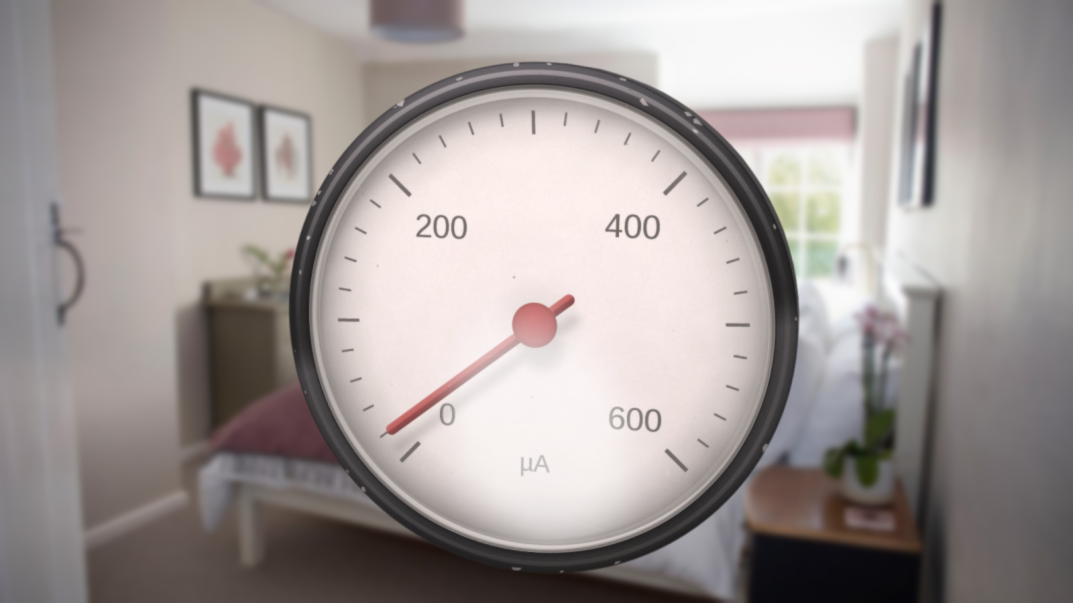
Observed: 20 µA
